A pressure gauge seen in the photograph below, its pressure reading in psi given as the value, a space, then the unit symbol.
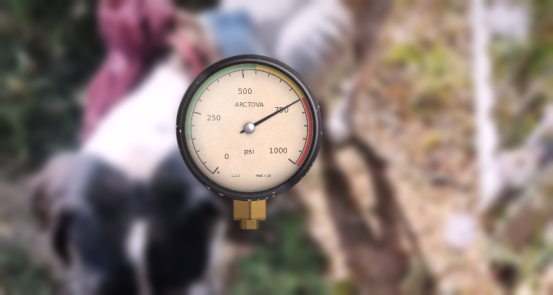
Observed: 750 psi
